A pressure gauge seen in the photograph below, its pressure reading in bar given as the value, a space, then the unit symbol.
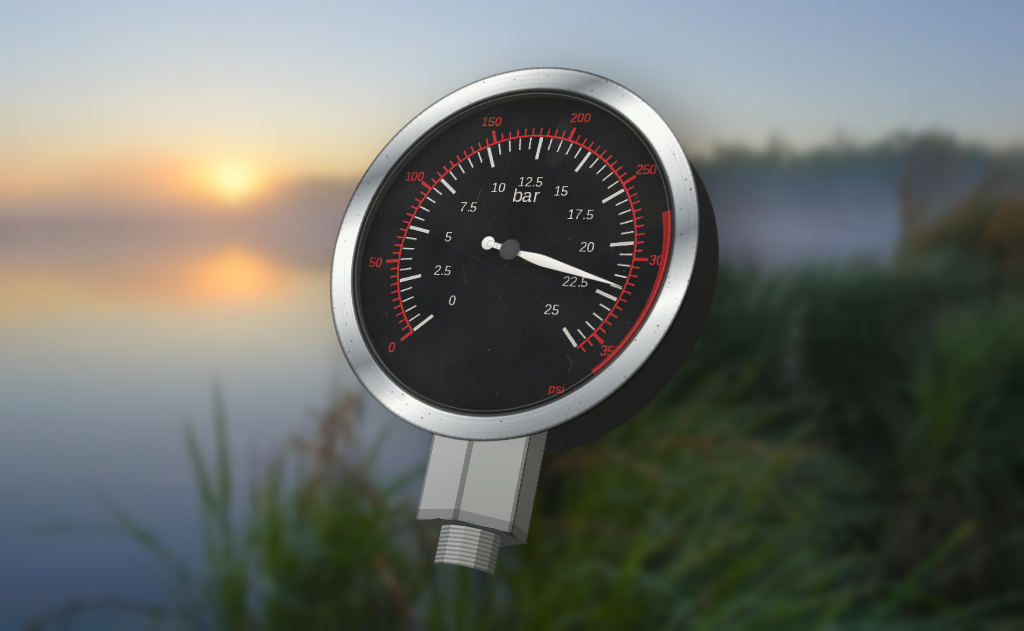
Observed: 22 bar
